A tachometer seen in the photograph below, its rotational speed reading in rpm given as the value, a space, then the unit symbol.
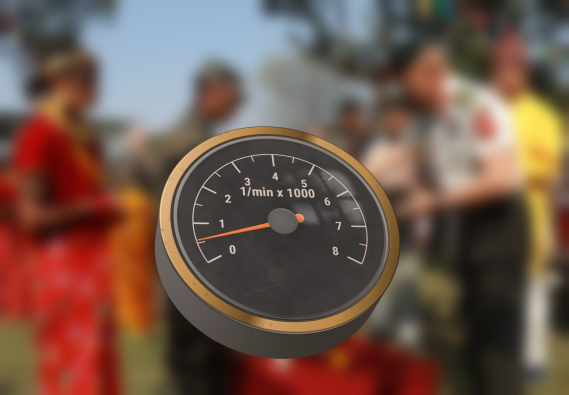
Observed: 500 rpm
